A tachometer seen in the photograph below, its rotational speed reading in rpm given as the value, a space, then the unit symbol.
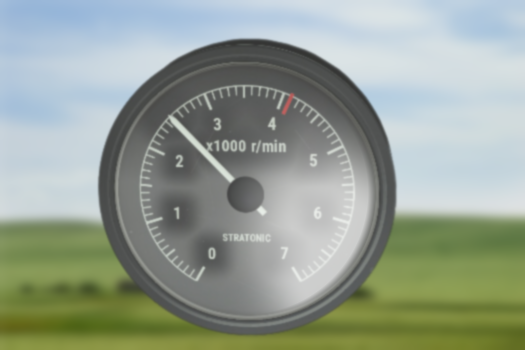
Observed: 2500 rpm
